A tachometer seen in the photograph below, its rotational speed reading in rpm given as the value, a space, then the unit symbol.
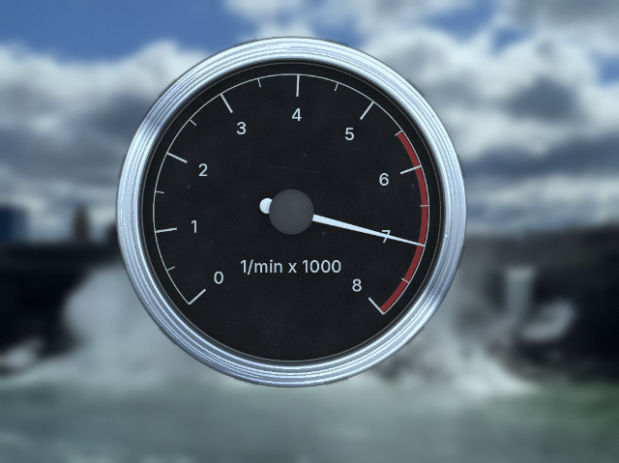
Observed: 7000 rpm
